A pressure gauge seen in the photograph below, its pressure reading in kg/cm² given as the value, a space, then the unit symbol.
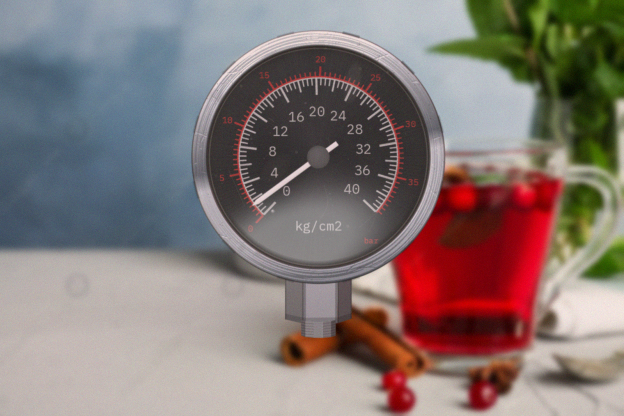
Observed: 1.5 kg/cm²
